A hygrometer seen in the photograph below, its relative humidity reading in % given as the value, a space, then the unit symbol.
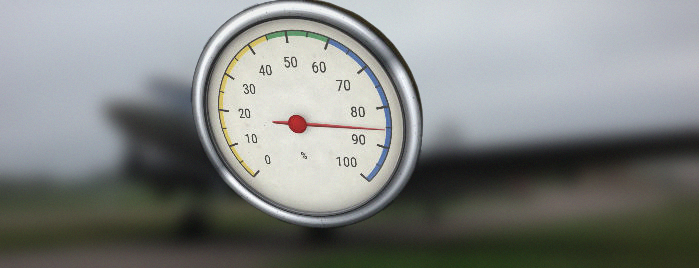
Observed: 85 %
